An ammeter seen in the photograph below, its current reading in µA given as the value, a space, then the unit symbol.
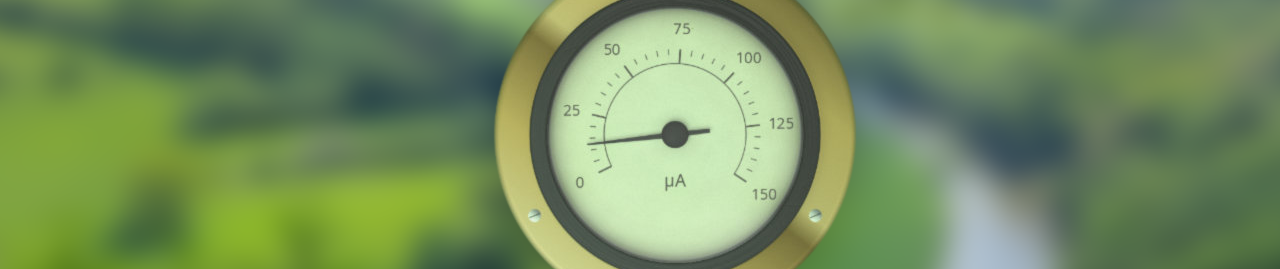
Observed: 12.5 µA
